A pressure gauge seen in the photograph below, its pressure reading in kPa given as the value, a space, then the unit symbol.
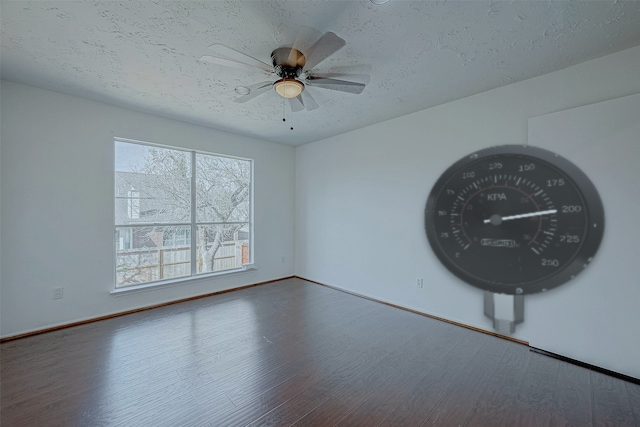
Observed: 200 kPa
